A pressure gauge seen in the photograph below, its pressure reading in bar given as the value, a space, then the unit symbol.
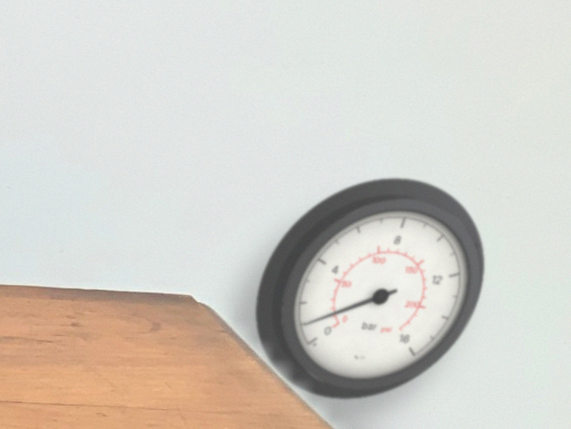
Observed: 1 bar
